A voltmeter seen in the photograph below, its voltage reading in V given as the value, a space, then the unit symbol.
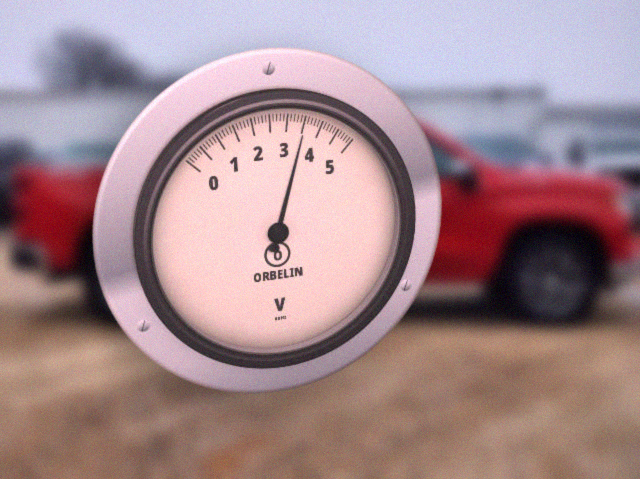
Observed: 3.5 V
